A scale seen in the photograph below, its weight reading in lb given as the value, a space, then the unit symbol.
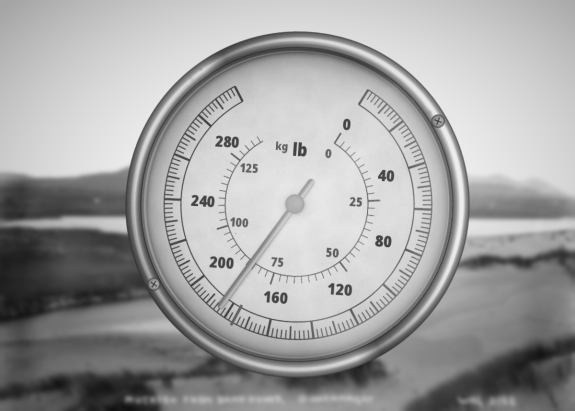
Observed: 184 lb
